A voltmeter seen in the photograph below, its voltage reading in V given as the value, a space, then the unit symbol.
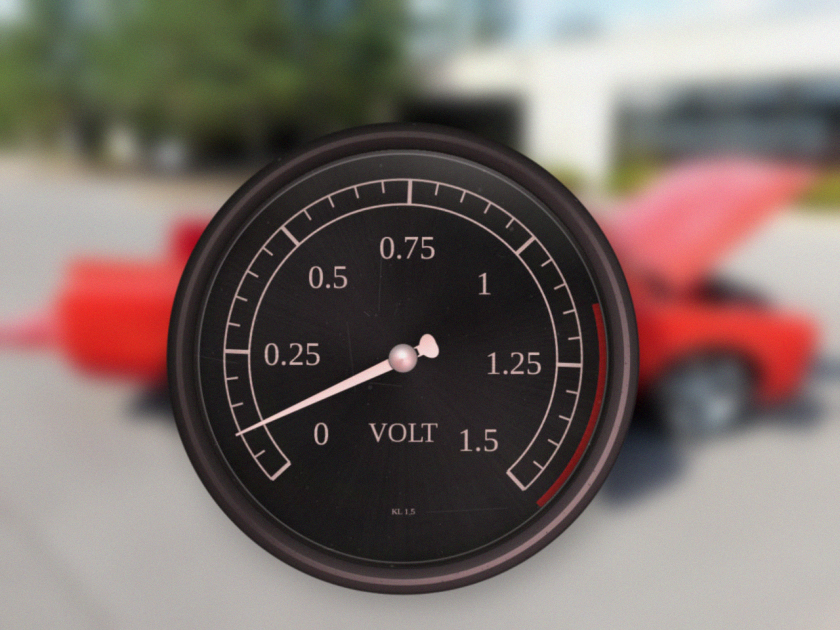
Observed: 0.1 V
